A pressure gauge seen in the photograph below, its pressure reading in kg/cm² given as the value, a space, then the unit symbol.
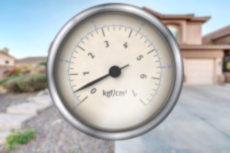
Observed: 0.4 kg/cm²
